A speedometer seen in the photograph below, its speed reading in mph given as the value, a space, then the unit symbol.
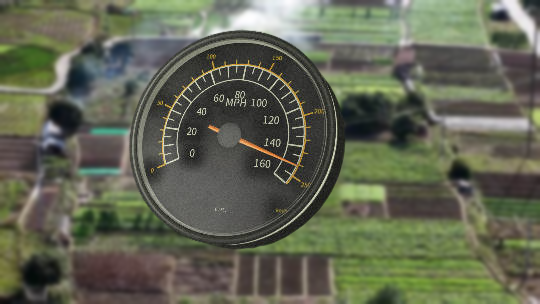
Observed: 150 mph
